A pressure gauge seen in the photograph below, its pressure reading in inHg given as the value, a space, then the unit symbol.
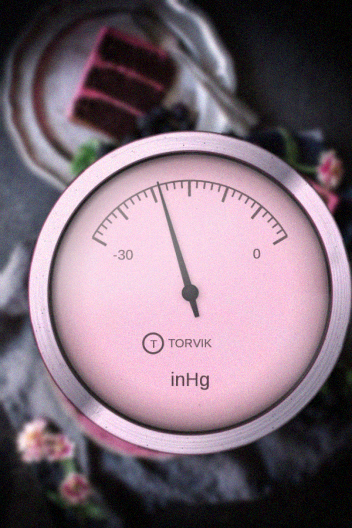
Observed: -19 inHg
